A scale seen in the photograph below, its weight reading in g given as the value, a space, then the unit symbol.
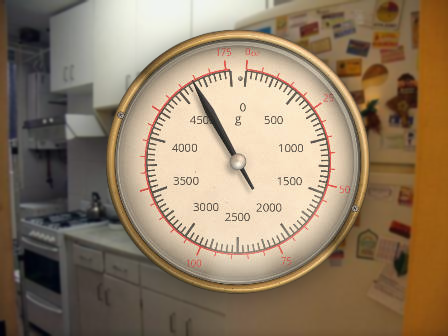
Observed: 4650 g
